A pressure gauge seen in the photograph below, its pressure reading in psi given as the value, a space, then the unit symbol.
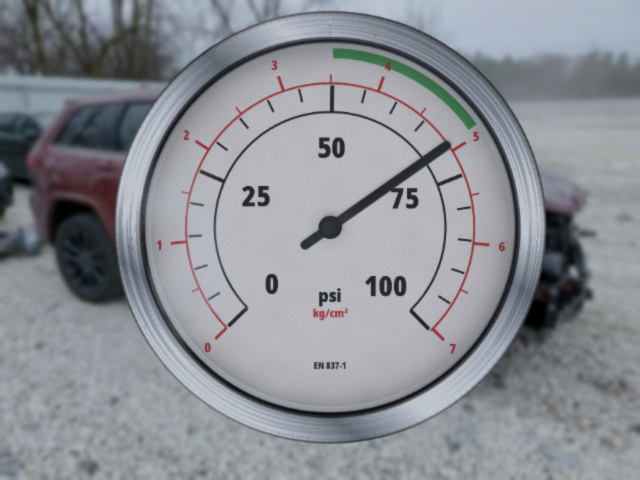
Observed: 70 psi
